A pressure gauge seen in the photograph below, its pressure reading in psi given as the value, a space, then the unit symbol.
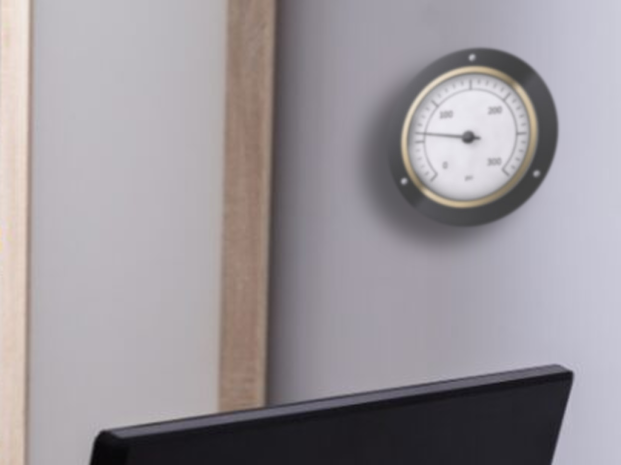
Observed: 60 psi
